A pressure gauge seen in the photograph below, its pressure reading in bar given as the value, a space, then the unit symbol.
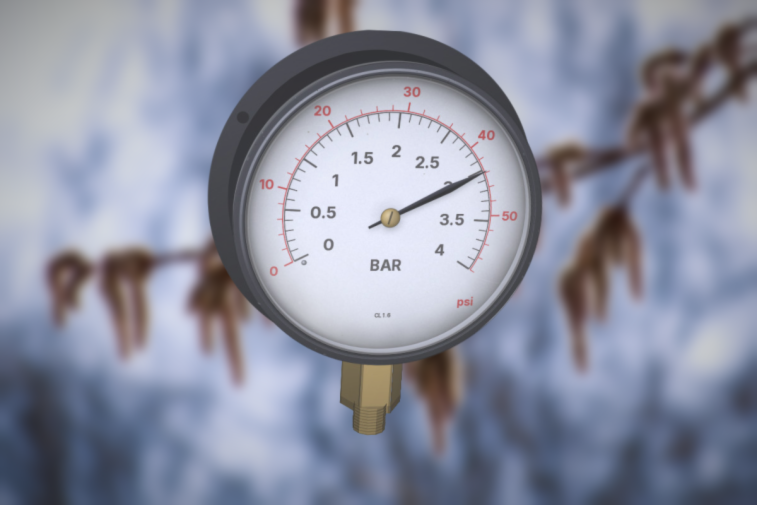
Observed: 3 bar
